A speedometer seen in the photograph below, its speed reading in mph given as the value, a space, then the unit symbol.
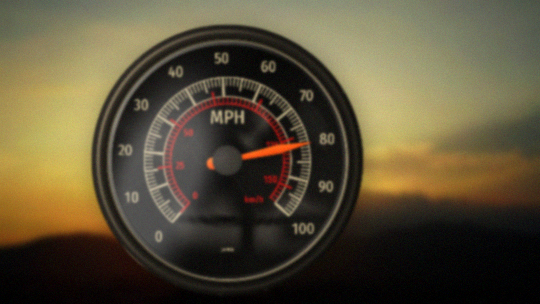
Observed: 80 mph
